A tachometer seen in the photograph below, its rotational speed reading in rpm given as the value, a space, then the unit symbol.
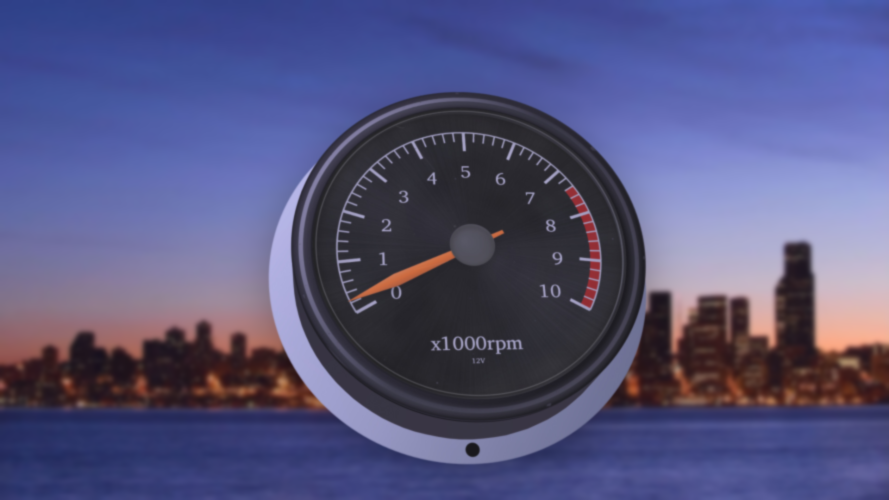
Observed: 200 rpm
